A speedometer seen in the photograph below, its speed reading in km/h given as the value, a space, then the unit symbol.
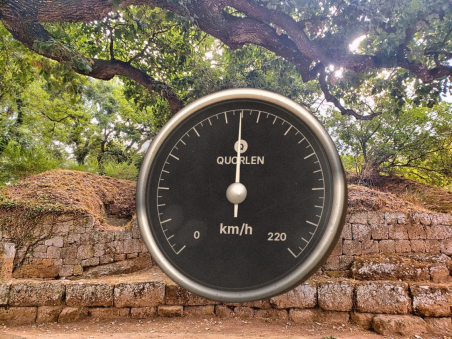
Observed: 110 km/h
